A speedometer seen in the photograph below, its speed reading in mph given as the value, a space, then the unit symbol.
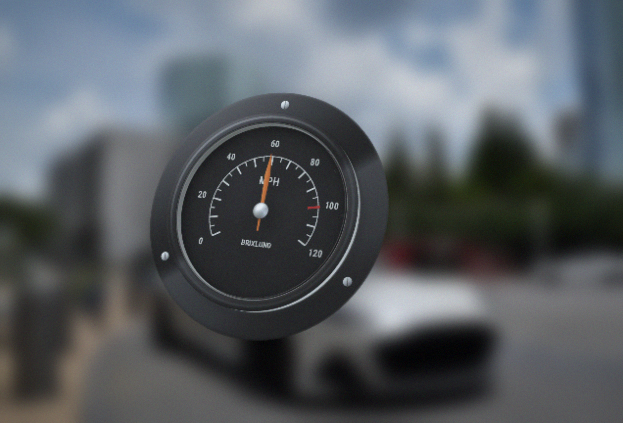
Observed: 60 mph
